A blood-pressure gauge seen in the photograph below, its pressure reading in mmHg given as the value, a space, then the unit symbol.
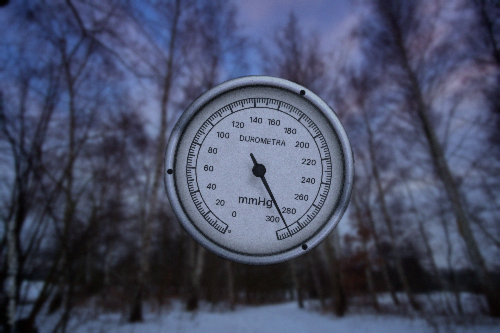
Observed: 290 mmHg
